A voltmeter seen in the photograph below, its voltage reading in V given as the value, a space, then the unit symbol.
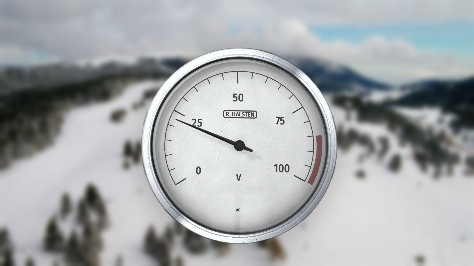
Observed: 22.5 V
